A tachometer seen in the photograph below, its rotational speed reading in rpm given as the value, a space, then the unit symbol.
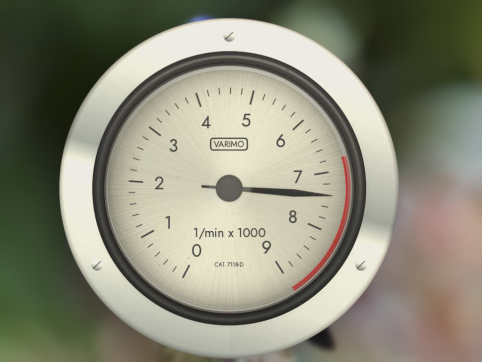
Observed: 7400 rpm
